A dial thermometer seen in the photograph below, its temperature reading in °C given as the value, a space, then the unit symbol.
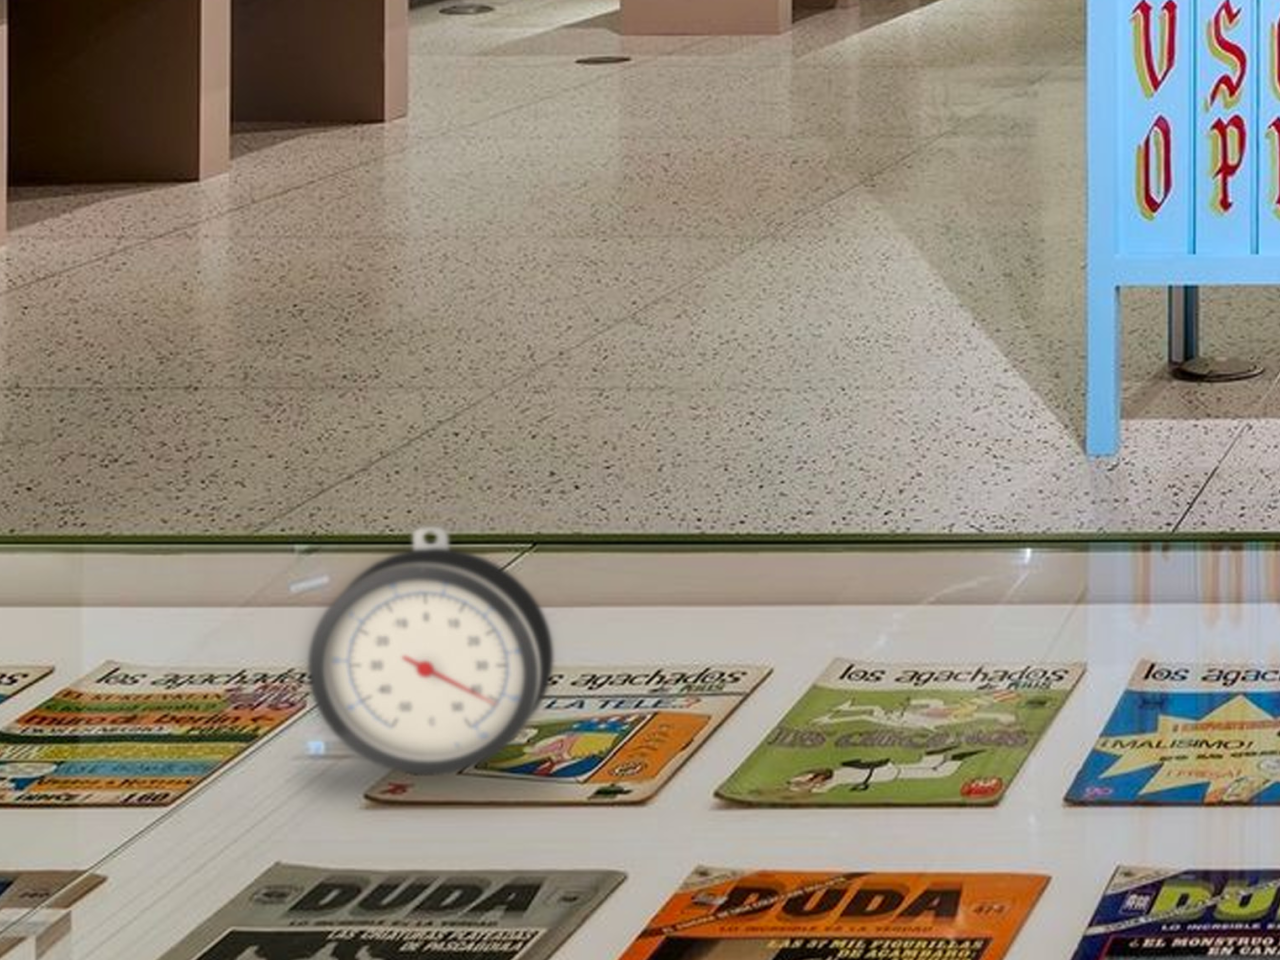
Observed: 40 °C
